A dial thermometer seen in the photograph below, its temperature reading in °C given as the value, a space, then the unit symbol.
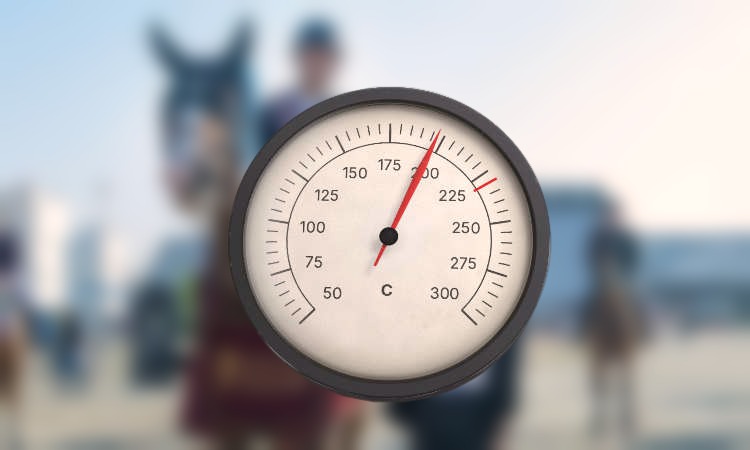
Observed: 197.5 °C
